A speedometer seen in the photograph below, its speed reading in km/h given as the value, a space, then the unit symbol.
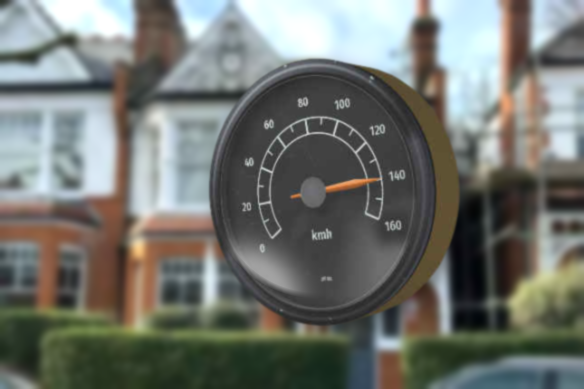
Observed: 140 km/h
